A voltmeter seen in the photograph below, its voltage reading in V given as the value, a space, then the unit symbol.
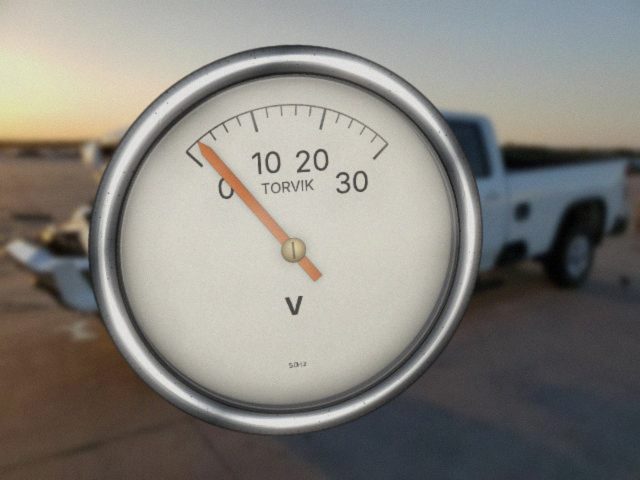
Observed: 2 V
